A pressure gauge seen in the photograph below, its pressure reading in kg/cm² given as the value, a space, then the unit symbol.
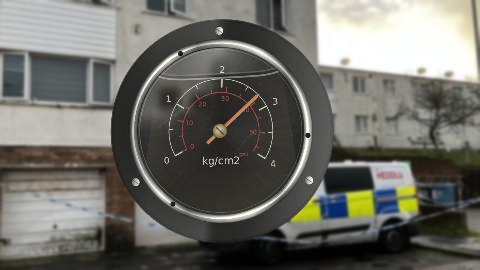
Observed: 2.75 kg/cm²
